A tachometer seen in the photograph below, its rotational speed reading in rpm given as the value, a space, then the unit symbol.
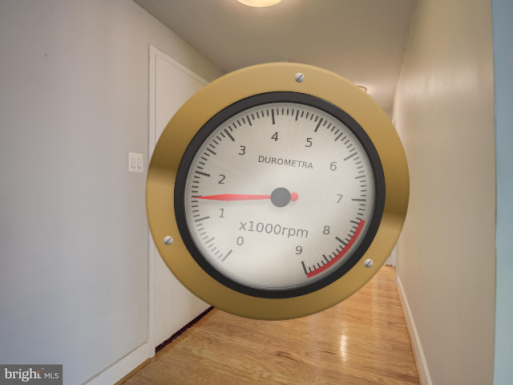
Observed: 1500 rpm
